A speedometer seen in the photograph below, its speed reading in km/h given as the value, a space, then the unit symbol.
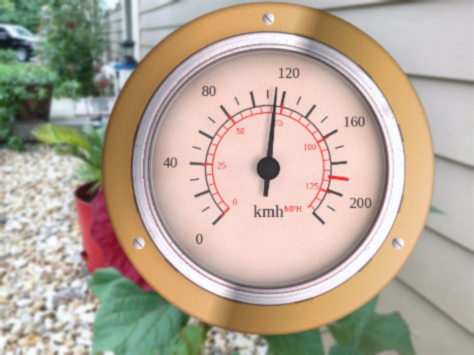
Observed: 115 km/h
